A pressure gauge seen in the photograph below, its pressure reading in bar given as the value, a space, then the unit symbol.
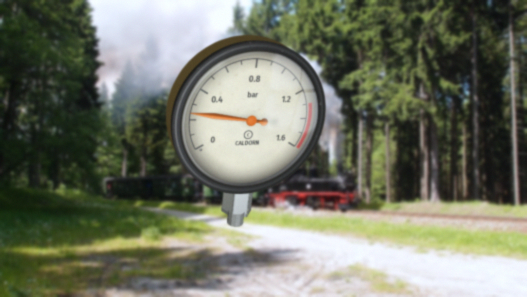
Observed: 0.25 bar
